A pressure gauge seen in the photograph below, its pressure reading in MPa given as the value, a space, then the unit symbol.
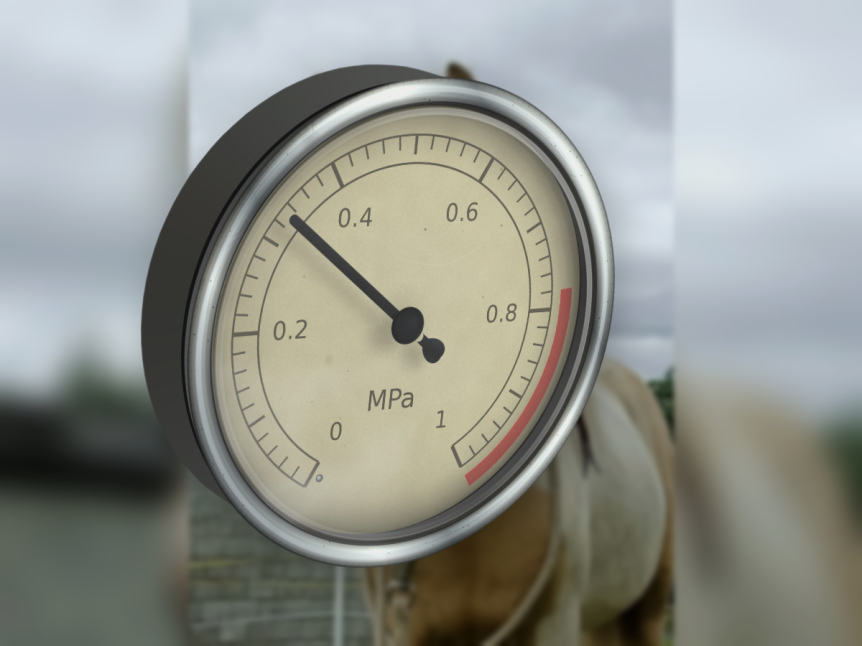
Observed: 0.33 MPa
